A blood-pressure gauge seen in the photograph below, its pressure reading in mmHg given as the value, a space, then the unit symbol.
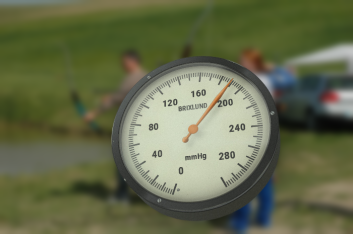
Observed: 190 mmHg
